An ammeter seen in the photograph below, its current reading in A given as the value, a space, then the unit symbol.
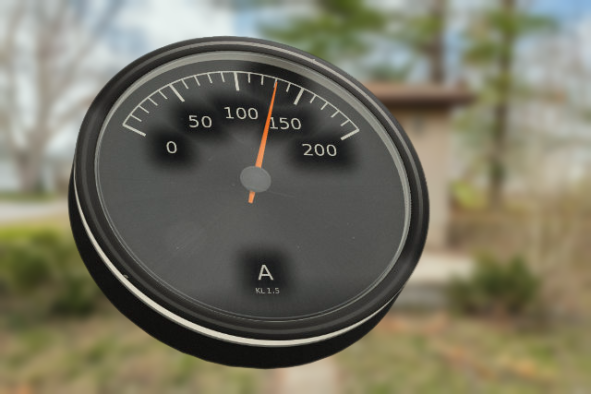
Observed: 130 A
